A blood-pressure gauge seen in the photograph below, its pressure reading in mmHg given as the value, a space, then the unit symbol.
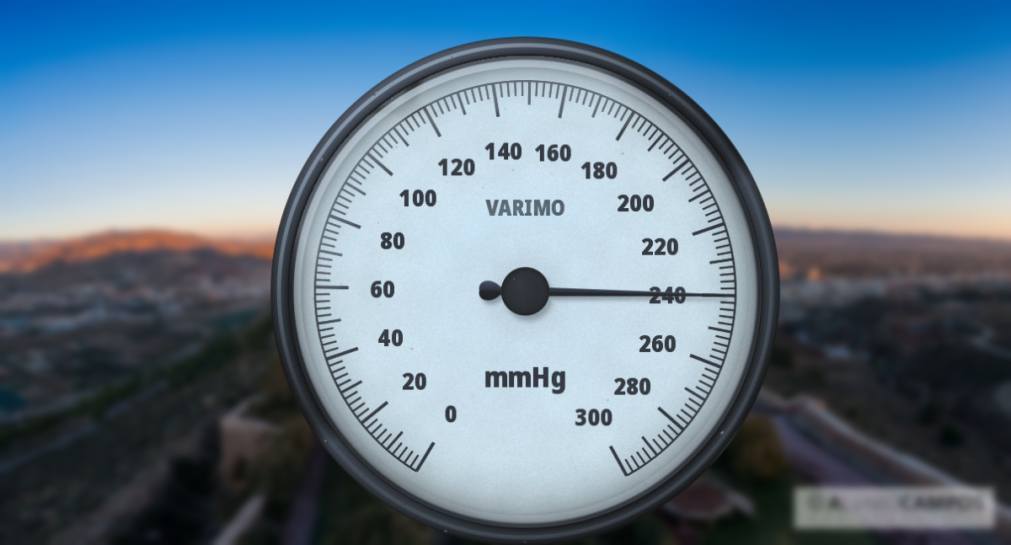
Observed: 240 mmHg
